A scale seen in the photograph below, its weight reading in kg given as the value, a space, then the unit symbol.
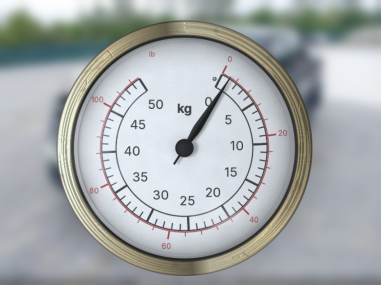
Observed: 1 kg
